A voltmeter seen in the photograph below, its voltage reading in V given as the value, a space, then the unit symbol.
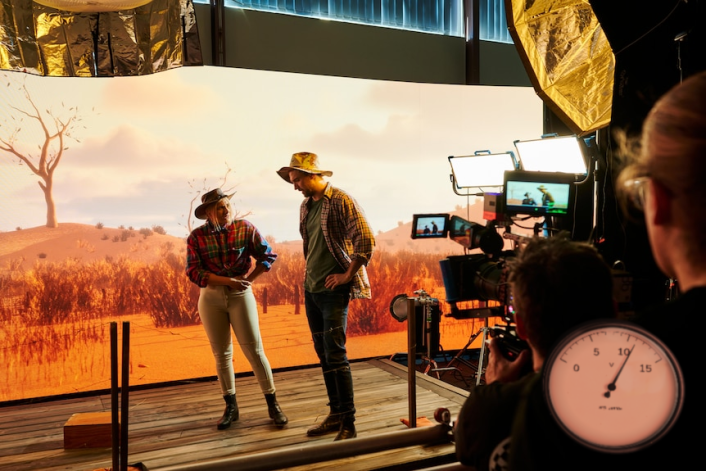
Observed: 11 V
